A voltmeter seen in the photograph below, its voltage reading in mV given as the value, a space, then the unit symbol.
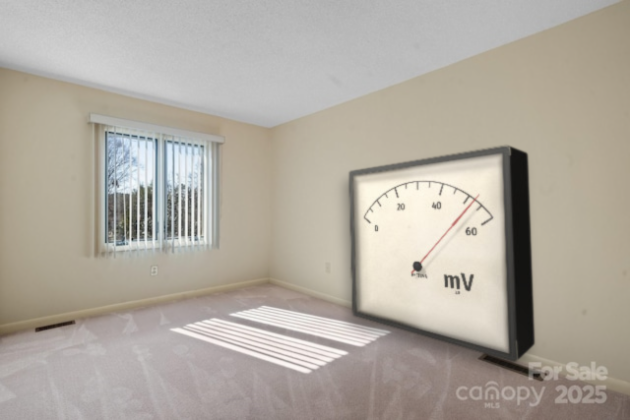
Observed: 52.5 mV
